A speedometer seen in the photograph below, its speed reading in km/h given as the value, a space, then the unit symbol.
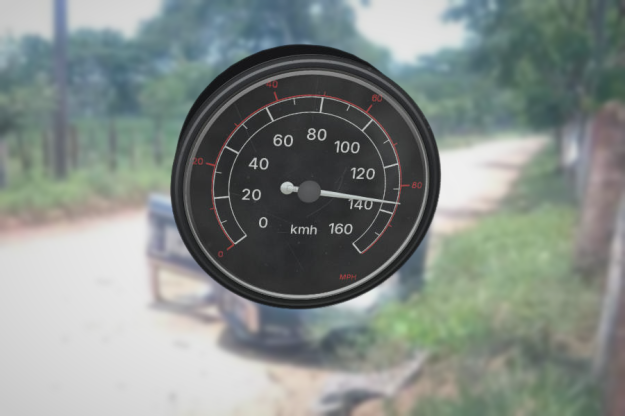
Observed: 135 km/h
